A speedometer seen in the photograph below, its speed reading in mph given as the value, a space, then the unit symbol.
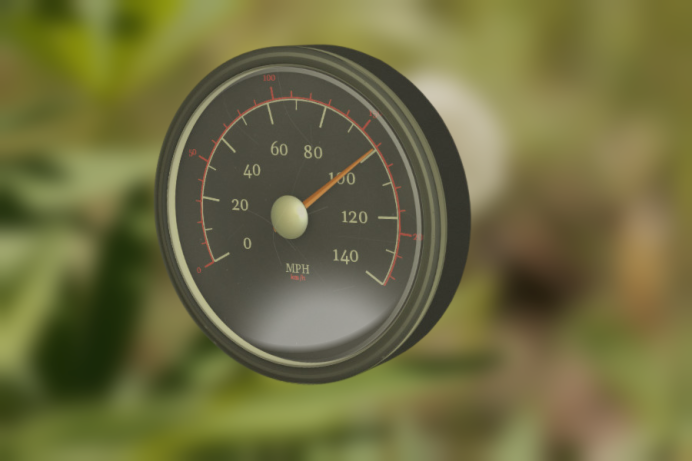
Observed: 100 mph
